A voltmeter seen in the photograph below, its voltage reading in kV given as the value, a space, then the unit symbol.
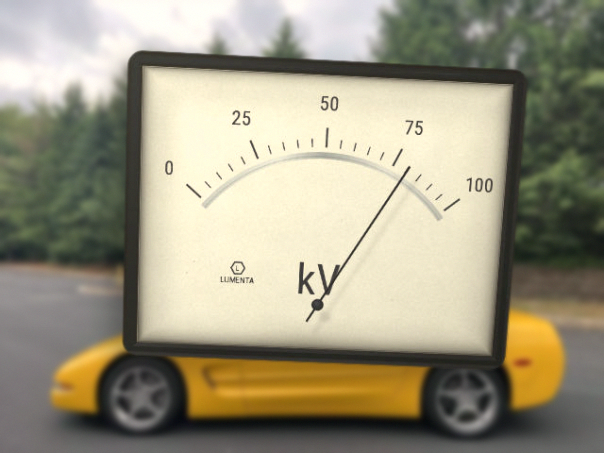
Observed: 80 kV
